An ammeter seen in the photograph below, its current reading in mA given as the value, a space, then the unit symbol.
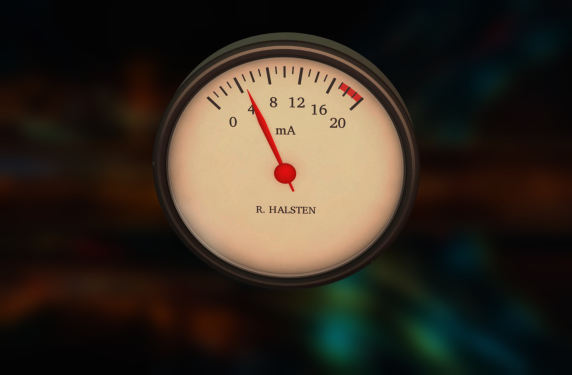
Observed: 5 mA
